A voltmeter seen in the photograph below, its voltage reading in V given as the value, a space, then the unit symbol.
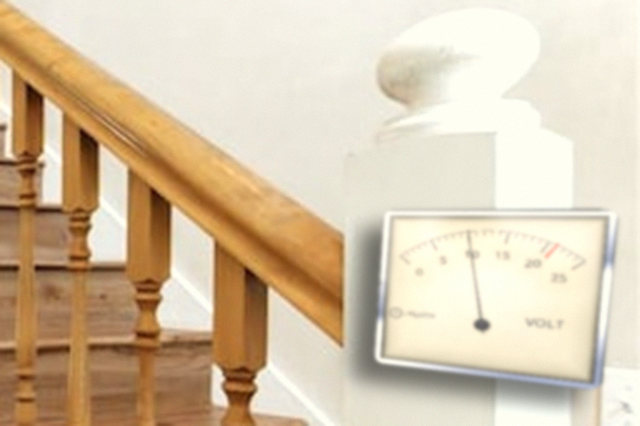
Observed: 10 V
